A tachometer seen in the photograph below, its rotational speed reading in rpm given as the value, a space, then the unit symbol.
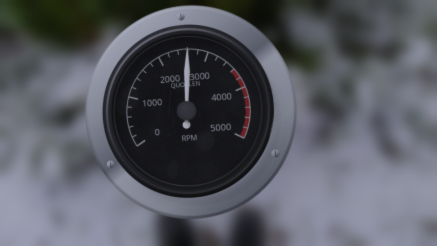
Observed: 2600 rpm
